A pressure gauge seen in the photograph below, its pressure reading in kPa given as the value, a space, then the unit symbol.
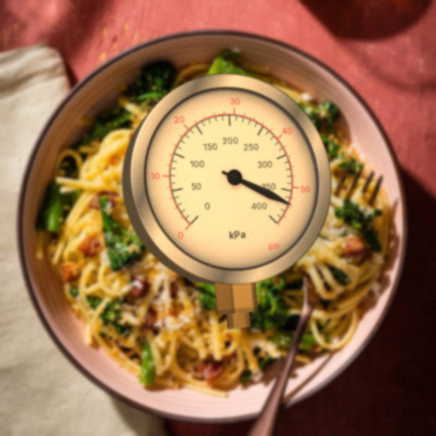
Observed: 370 kPa
